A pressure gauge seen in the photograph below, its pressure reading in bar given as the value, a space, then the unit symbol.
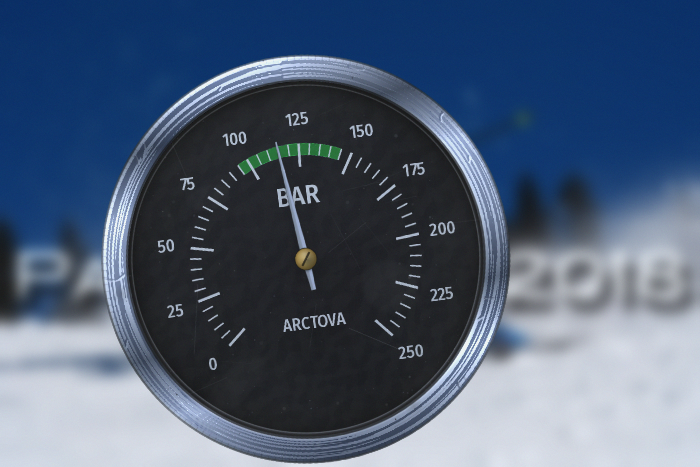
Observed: 115 bar
